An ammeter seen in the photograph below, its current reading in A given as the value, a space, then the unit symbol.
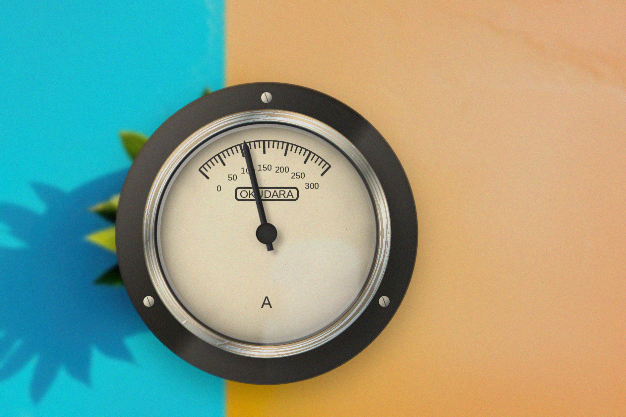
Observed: 110 A
